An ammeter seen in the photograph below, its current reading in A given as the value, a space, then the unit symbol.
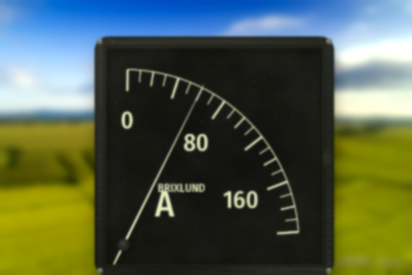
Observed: 60 A
